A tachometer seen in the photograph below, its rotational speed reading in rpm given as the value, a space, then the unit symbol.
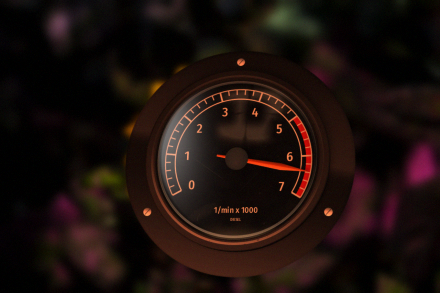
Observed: 6400 rpm
